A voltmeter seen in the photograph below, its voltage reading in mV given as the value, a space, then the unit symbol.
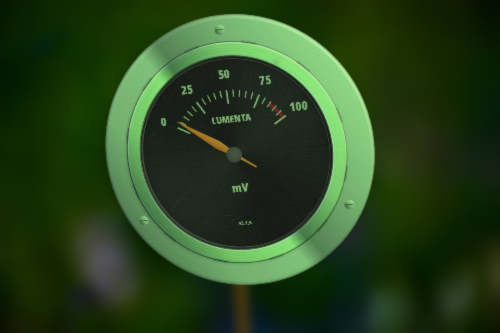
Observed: 5 mV
